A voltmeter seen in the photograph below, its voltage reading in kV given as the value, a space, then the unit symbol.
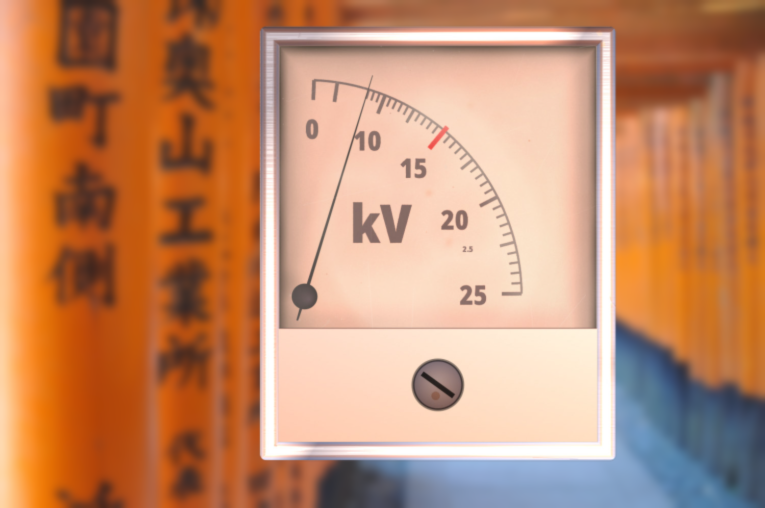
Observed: 8.5 kV
